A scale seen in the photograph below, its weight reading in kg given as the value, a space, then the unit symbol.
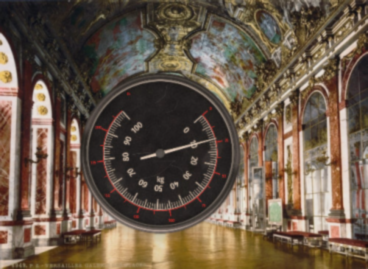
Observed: 10 kg
